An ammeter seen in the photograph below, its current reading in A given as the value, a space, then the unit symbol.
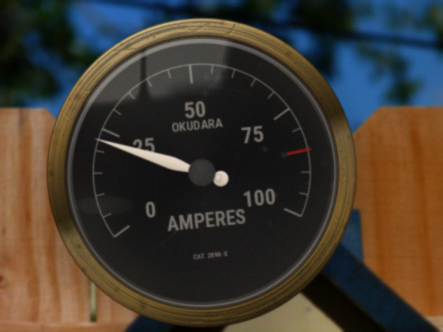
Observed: 22.5 A
